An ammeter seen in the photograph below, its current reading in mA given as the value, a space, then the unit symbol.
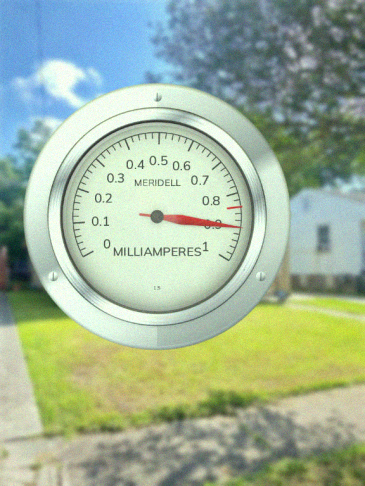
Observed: 0.9 mA
